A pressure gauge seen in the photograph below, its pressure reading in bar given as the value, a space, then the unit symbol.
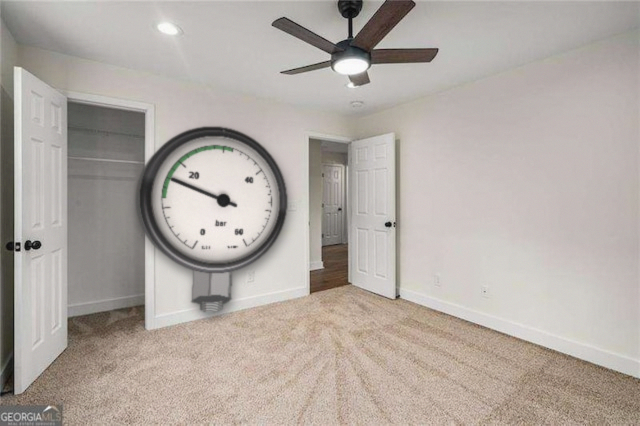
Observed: 16 bar
